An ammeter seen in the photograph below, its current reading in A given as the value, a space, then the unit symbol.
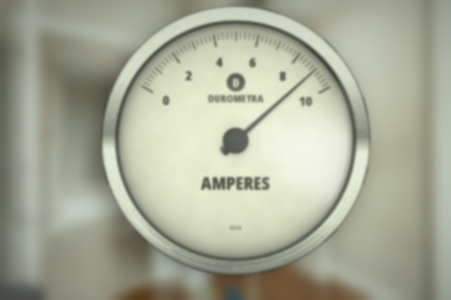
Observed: 9 A
